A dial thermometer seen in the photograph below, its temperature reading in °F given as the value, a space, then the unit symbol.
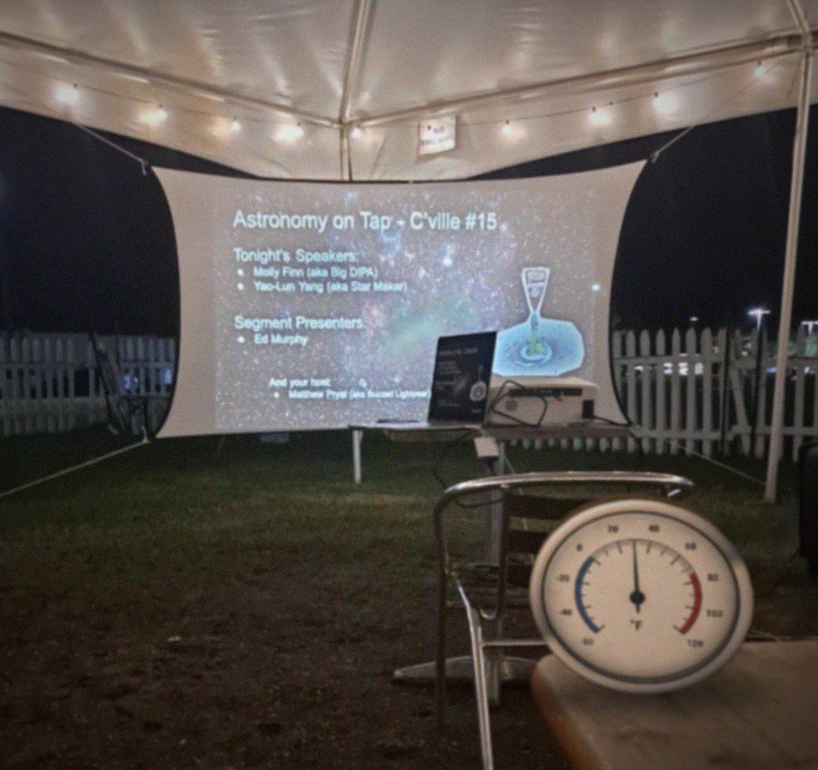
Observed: 30 °F
